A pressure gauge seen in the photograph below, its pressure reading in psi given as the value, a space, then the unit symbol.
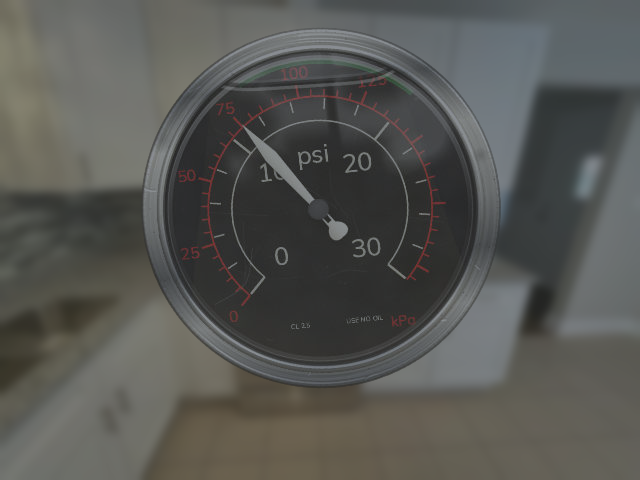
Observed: 11 psi
